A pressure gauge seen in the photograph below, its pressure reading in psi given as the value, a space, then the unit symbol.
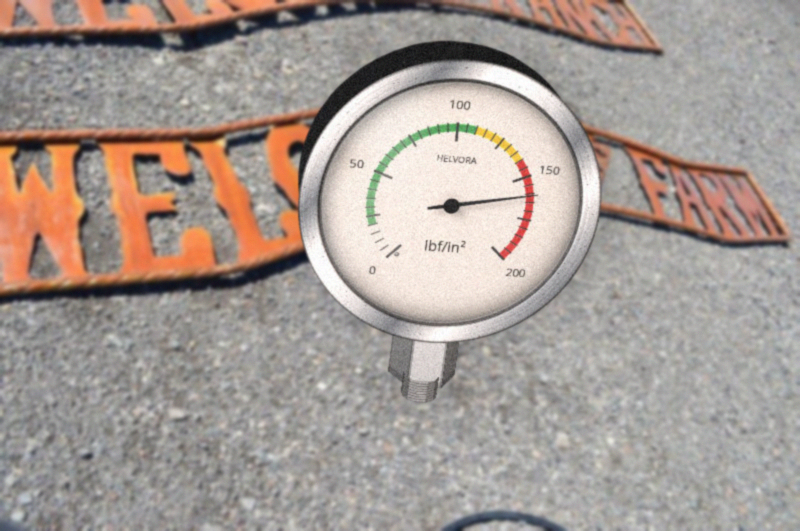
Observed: 160 psi
